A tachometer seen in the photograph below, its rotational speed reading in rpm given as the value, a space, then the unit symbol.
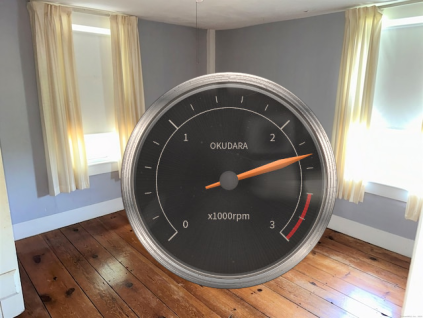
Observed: 2300 rpm
